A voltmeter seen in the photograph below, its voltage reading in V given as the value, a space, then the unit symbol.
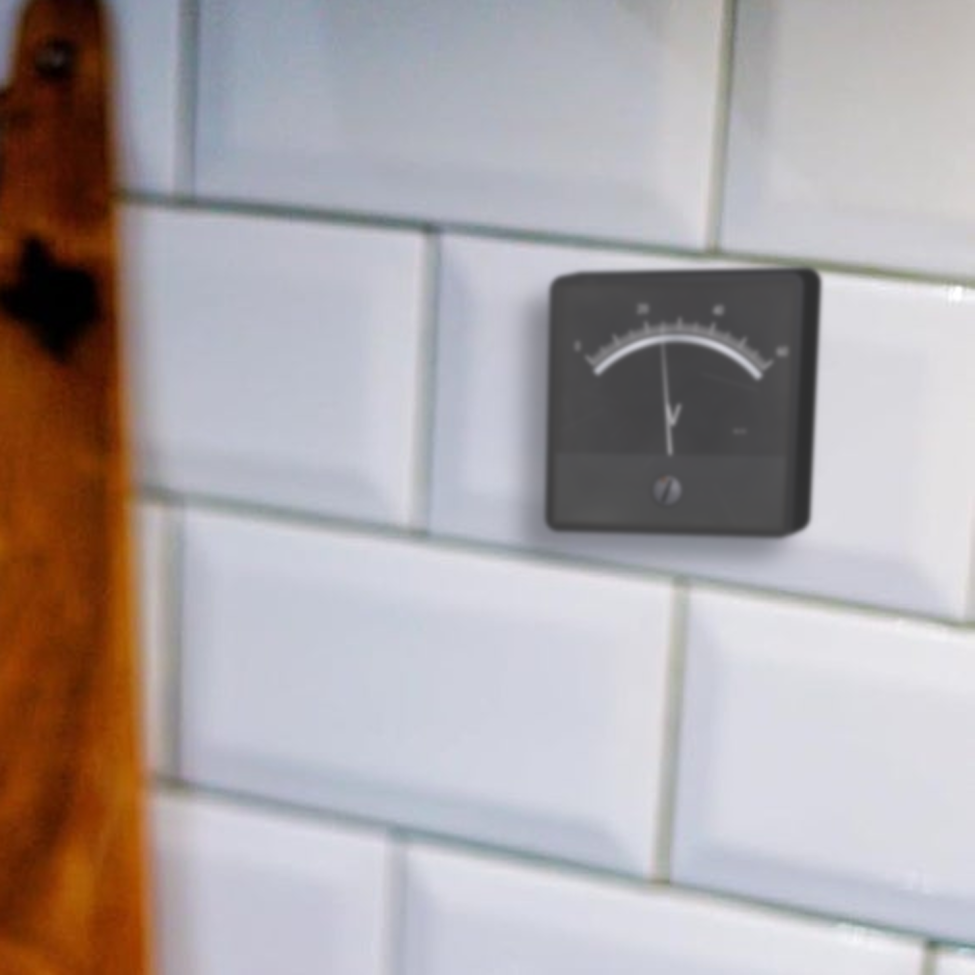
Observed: 25 V
